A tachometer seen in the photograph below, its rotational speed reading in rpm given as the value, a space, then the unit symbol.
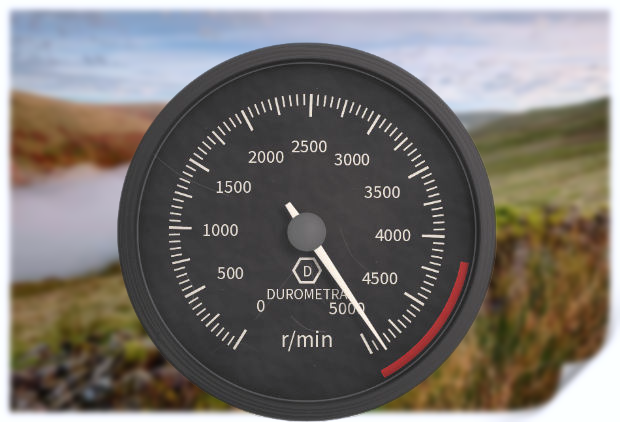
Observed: 4900 rpm
